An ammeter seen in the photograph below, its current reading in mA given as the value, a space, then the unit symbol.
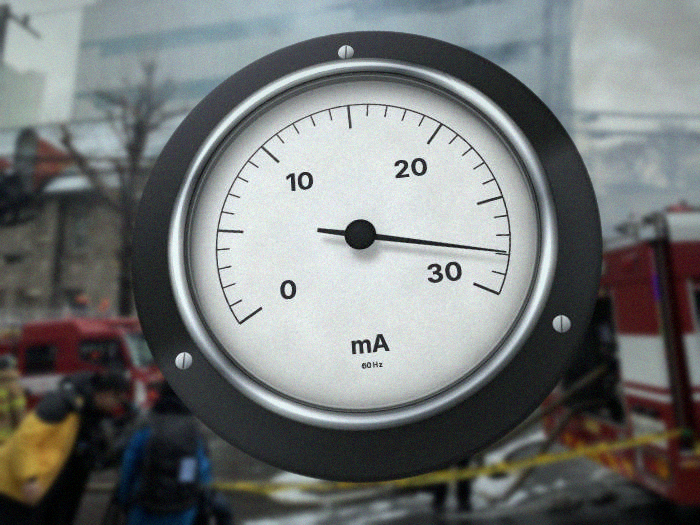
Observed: 28 mA
